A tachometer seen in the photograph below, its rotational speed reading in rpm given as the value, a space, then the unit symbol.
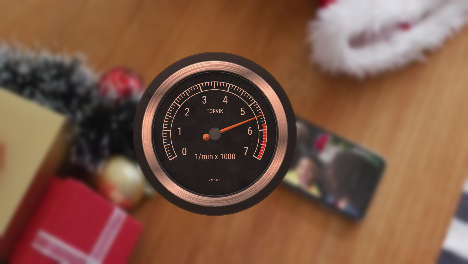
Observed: 5500 rpm
